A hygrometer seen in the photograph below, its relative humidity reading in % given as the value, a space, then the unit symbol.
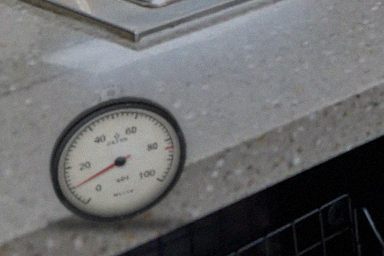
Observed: 10 %
